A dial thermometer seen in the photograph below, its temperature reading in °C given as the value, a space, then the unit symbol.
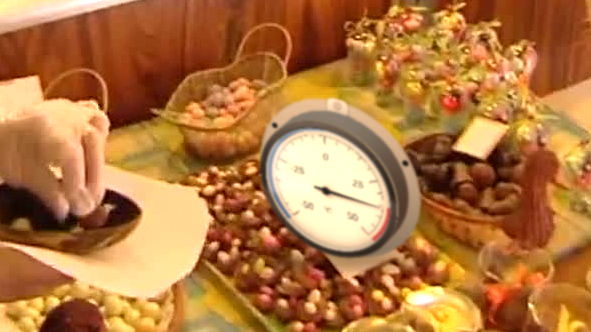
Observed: 35 °C
